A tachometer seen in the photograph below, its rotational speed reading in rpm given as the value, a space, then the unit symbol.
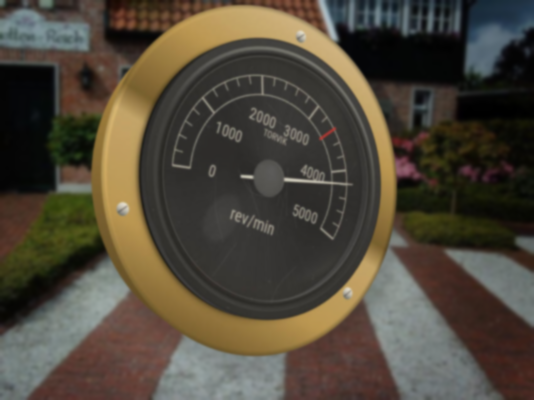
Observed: 4200 rpm
